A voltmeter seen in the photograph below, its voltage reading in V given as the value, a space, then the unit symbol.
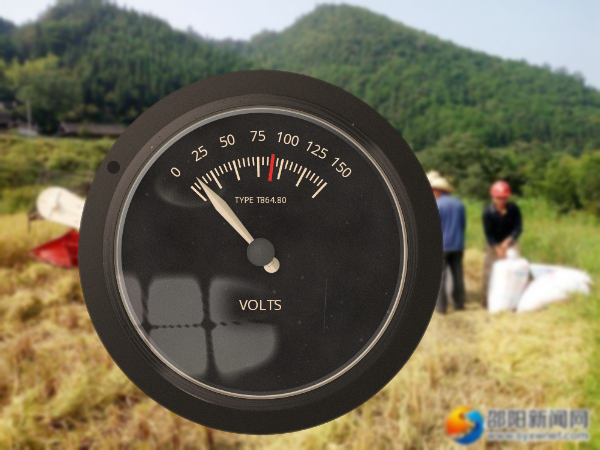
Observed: 10 V
